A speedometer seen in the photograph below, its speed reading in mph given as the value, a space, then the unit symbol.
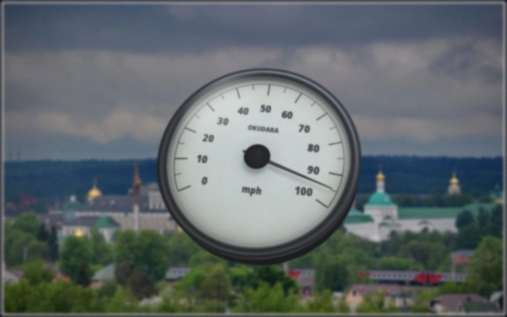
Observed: 95 mph
